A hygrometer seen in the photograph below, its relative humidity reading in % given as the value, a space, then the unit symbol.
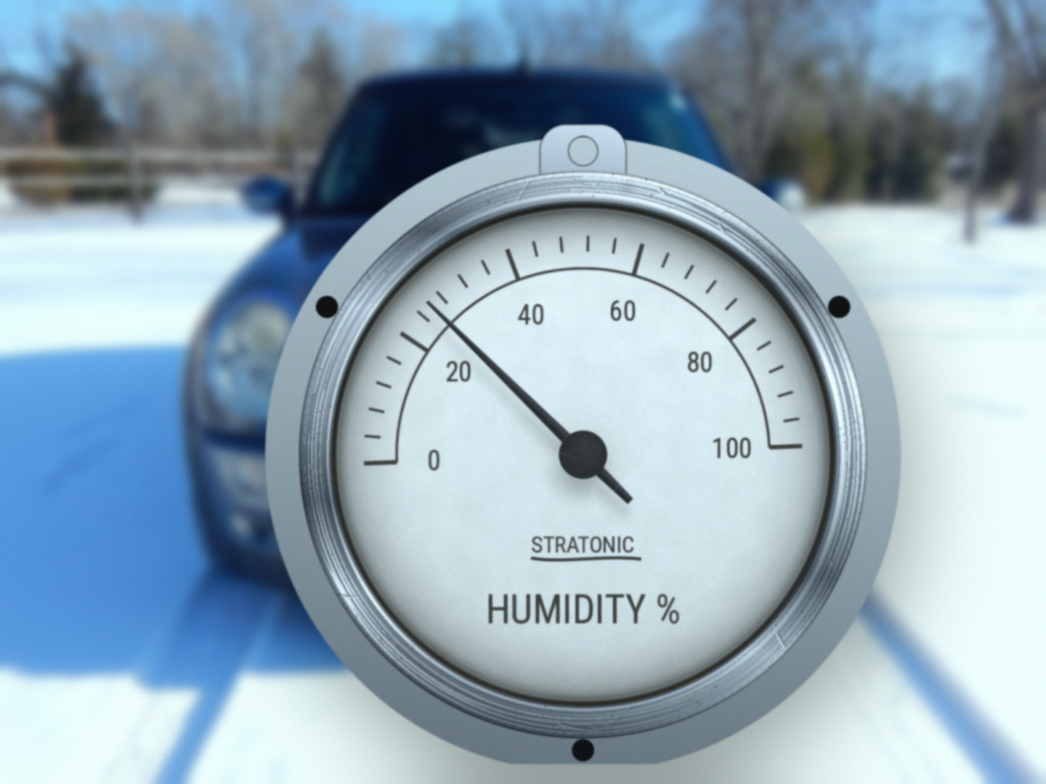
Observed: 26 %
